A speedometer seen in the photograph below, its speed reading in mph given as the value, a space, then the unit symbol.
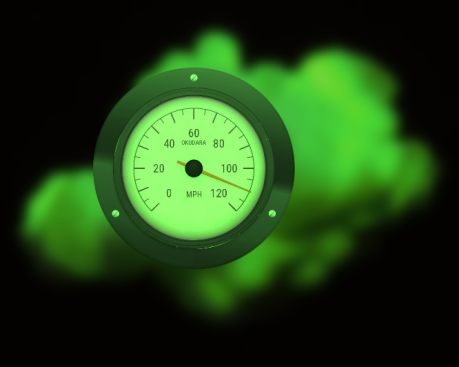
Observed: 110 mph
